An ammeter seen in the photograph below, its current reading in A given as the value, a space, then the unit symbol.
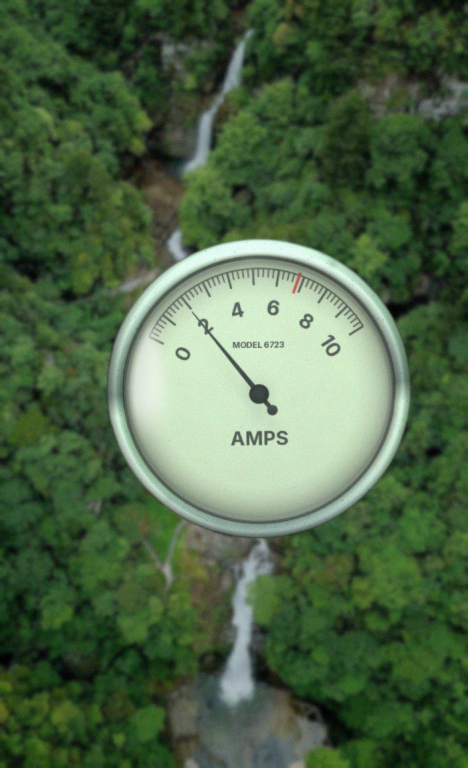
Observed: 2 A
